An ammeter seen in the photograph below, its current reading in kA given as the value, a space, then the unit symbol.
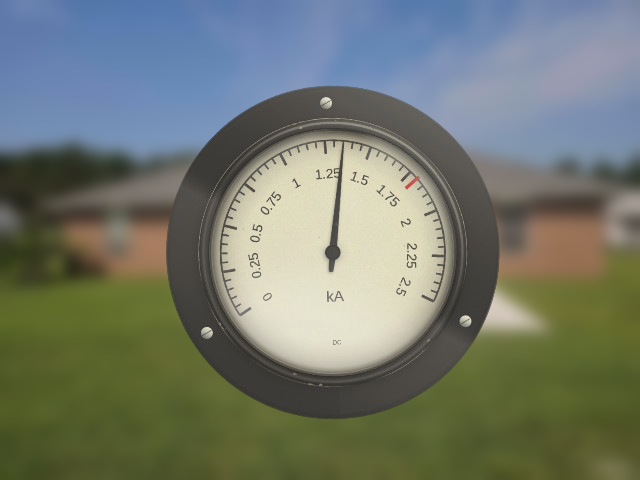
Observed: 1.35 kA
